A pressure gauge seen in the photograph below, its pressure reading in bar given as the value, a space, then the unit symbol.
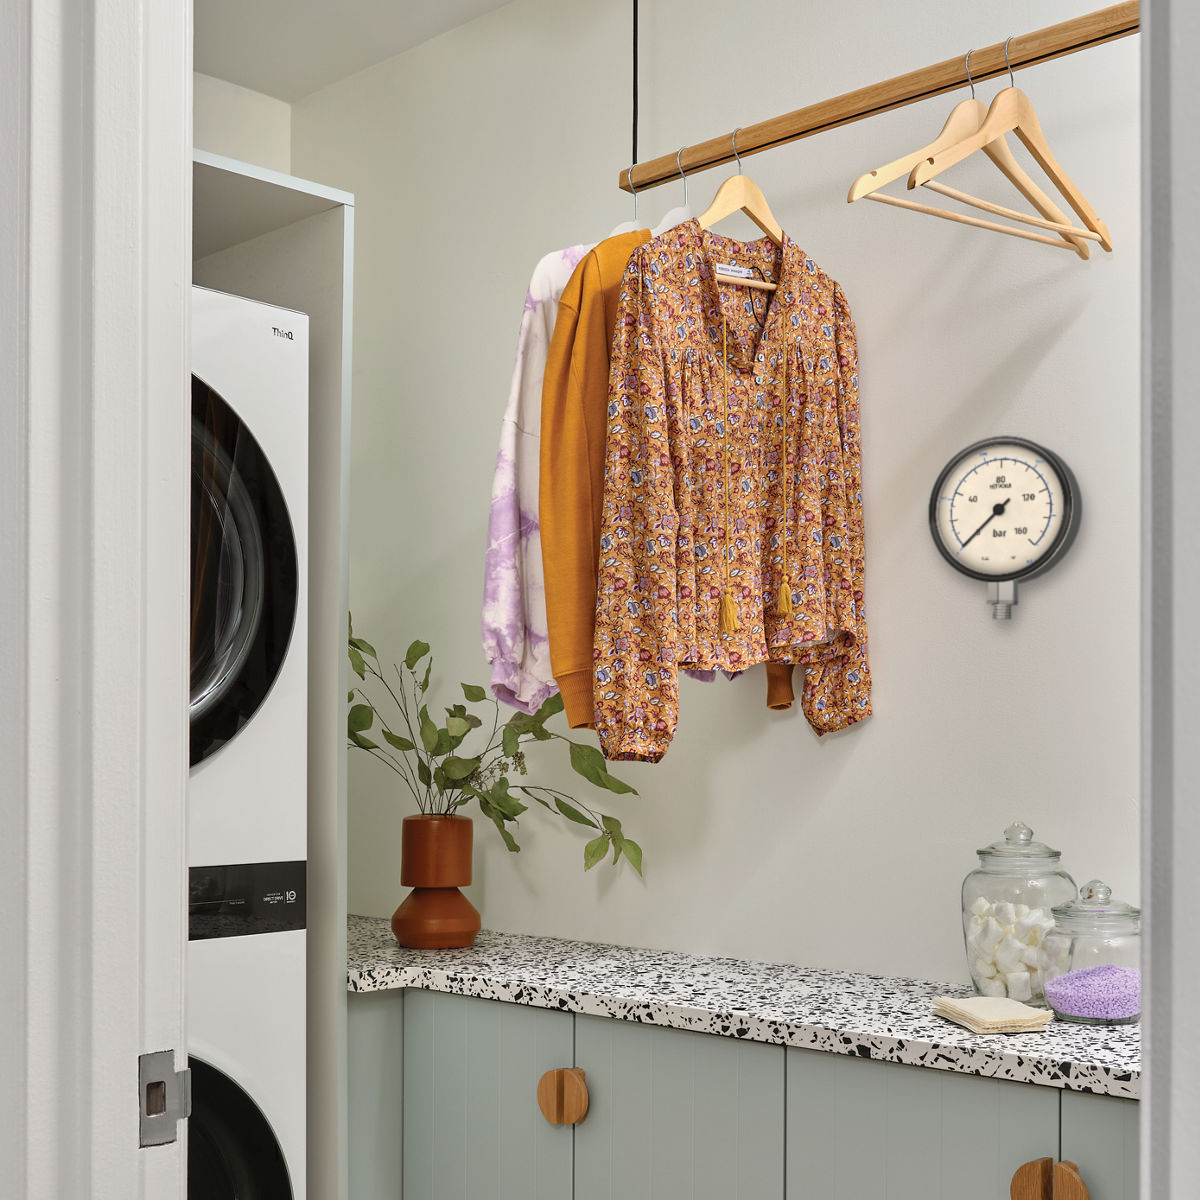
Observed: 0 bar
